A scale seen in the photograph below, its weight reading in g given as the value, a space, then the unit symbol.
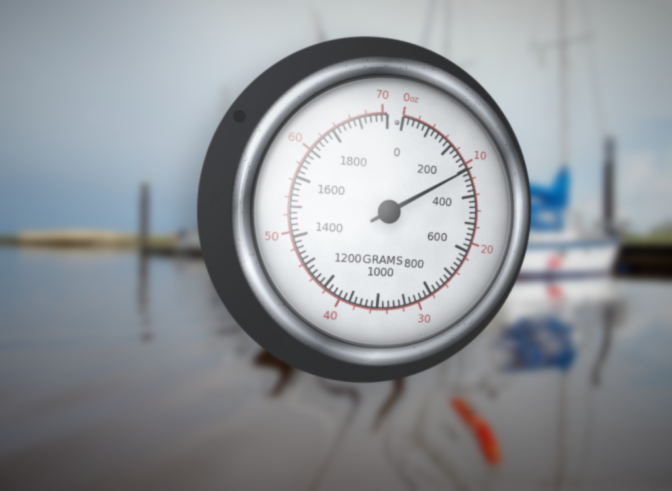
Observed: 300 g
